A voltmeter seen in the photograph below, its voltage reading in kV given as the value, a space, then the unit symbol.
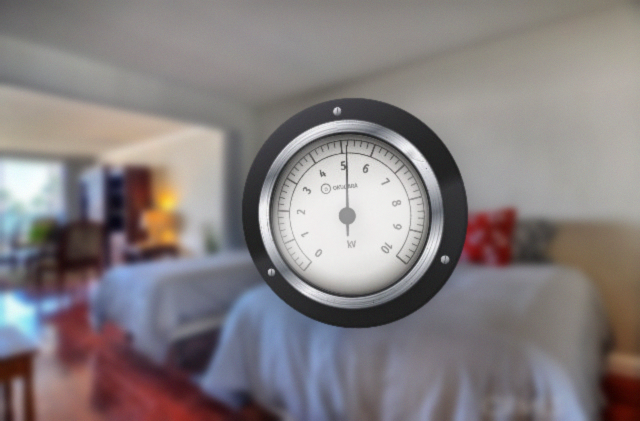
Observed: 5.2 kV
